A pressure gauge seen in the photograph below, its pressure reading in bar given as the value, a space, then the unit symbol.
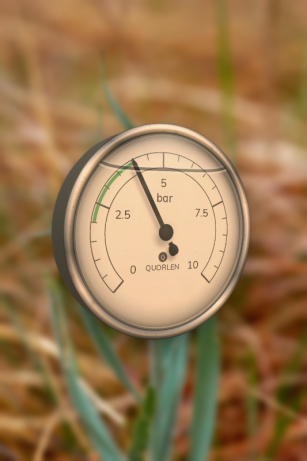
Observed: 4 bar
